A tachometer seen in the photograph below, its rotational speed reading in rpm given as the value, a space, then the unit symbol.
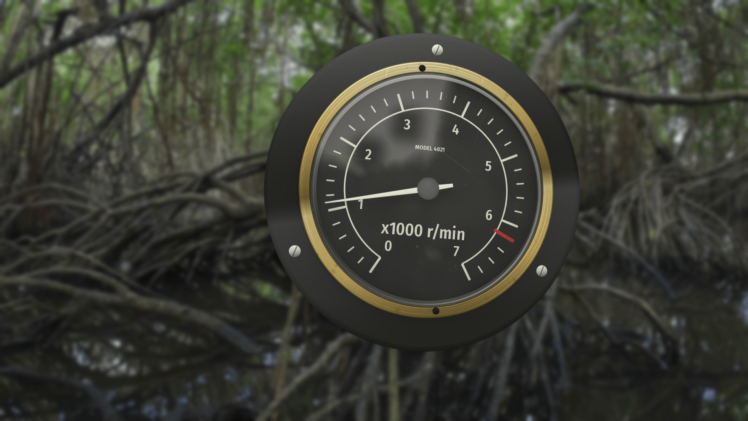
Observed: 1100 rpm
